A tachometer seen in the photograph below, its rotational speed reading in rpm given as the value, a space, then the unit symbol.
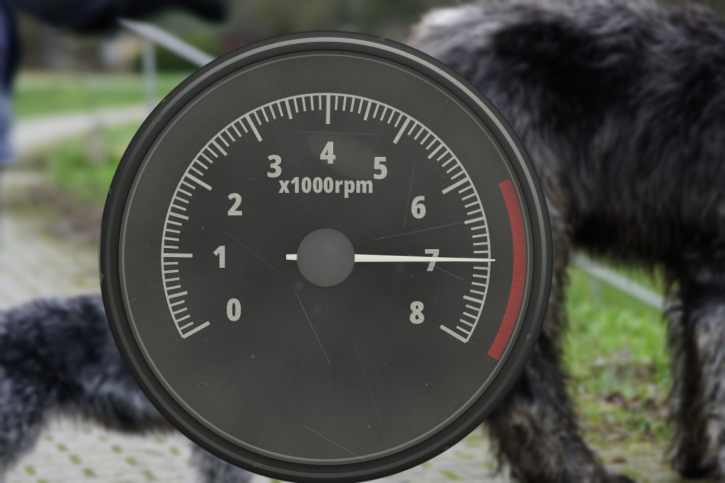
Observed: 7000 rpm
